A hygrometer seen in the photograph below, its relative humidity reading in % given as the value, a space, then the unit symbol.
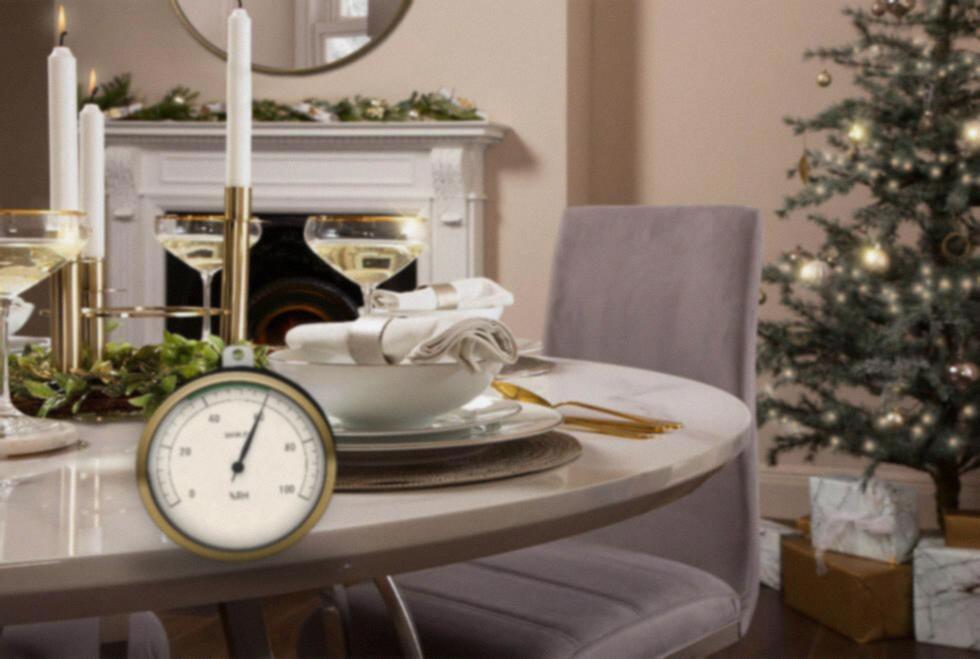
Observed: 60 %
